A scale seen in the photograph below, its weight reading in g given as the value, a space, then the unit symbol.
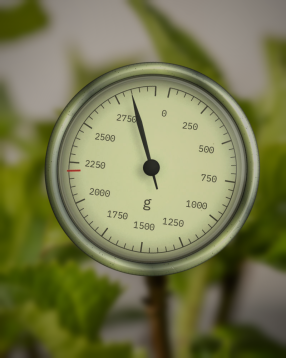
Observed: 2850 g
